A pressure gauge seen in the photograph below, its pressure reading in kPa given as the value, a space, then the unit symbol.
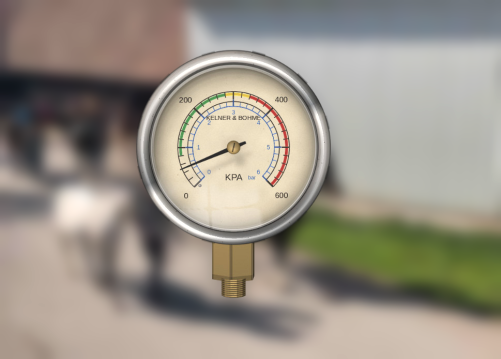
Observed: 50 kPa
